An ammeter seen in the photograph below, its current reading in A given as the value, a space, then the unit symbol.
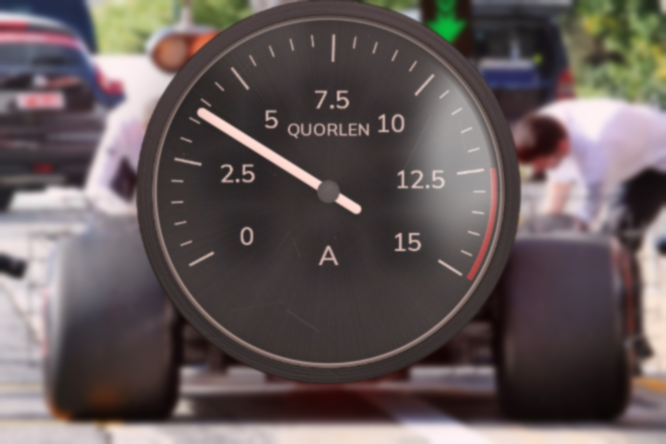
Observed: 3.75 A
